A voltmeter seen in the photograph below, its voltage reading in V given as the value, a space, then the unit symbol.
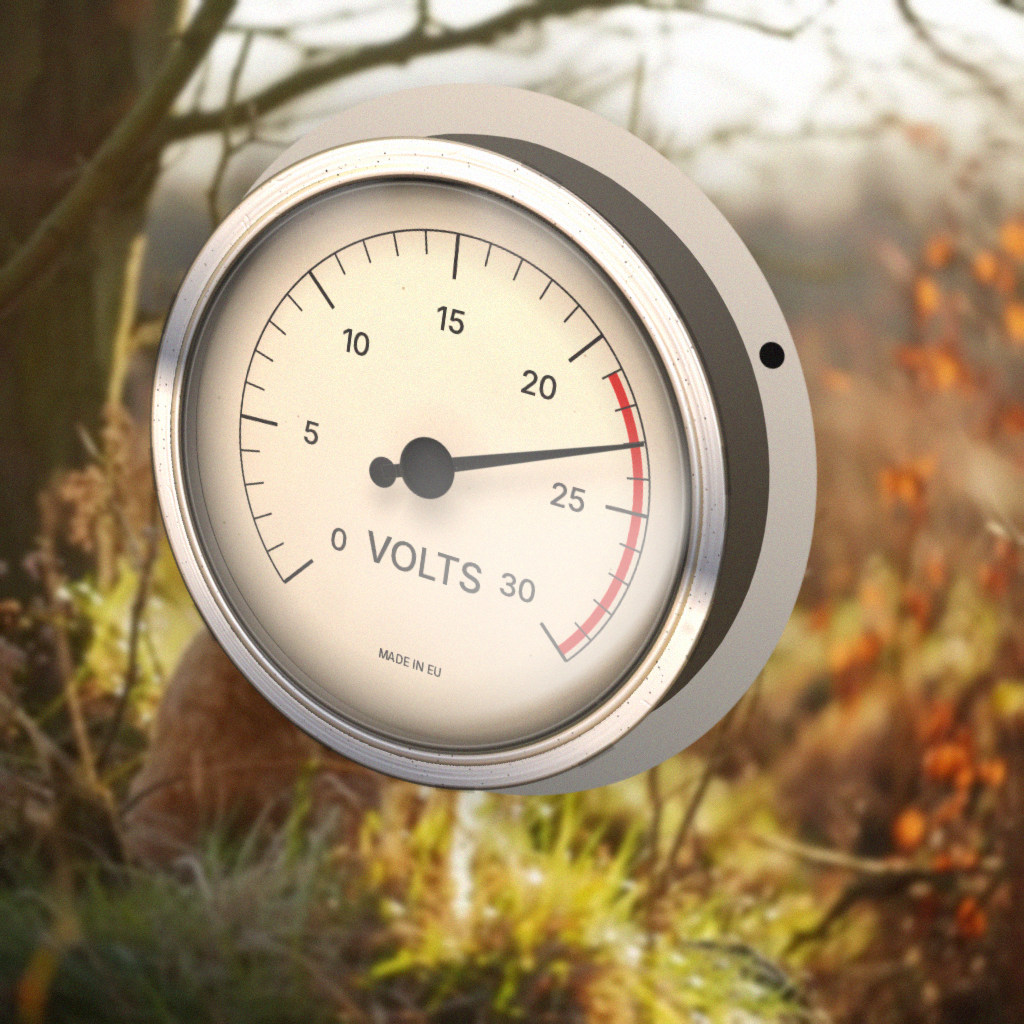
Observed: 23 V
